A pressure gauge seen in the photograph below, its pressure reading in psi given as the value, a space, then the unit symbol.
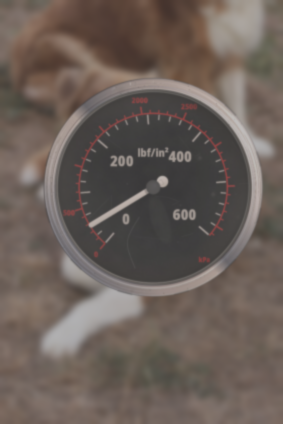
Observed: 40 psi
